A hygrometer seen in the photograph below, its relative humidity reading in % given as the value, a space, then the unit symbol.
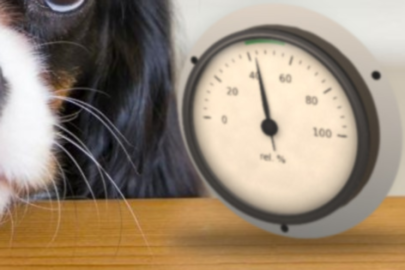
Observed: 44 %
